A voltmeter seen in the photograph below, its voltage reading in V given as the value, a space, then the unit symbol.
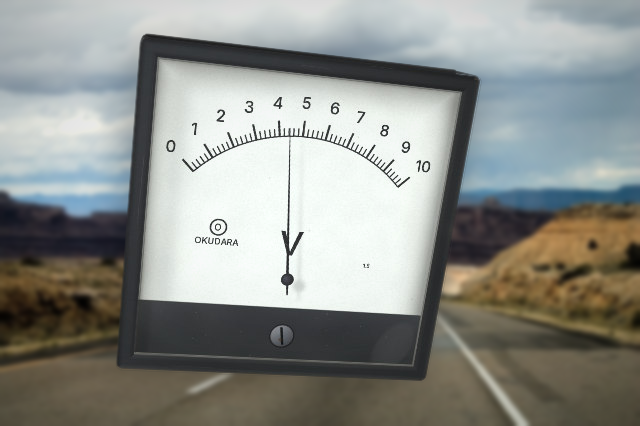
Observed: 4.4 V
